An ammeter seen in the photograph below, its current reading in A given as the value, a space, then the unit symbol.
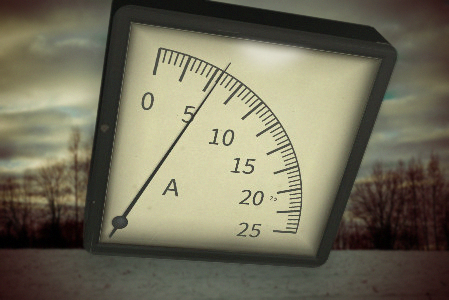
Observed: 5.5 A
